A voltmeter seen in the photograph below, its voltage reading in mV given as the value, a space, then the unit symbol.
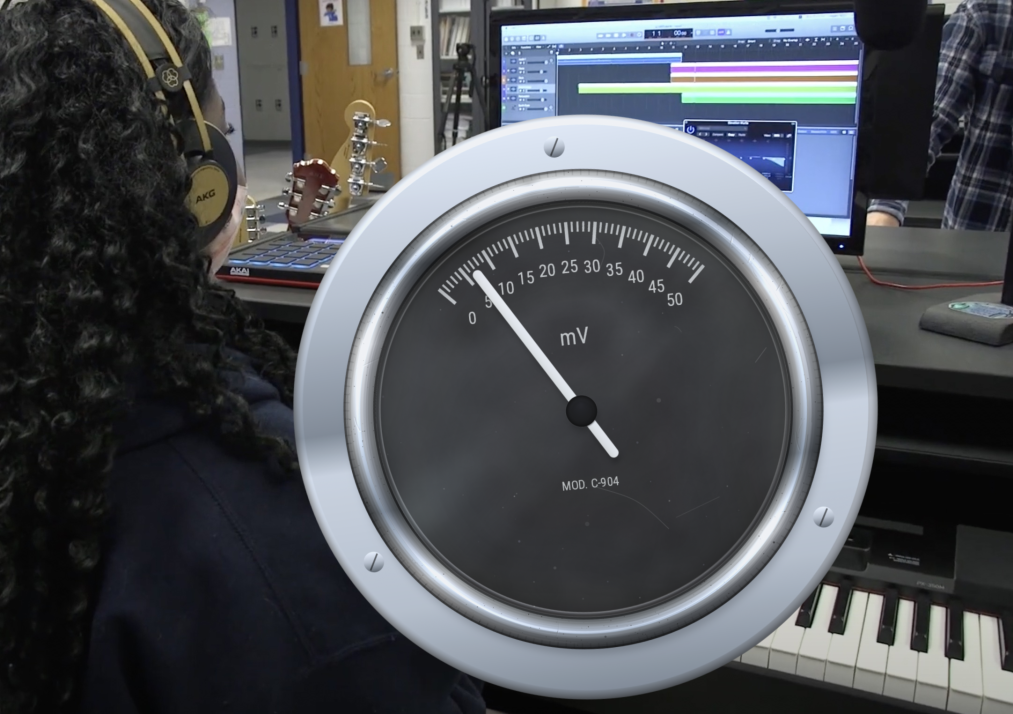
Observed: 7 mV
